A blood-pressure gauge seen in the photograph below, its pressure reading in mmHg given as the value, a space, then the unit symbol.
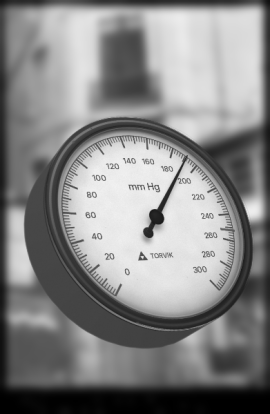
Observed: 190 mmHg
